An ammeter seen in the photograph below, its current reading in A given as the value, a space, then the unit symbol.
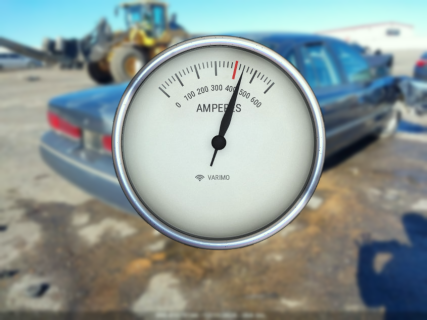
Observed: 440 A
